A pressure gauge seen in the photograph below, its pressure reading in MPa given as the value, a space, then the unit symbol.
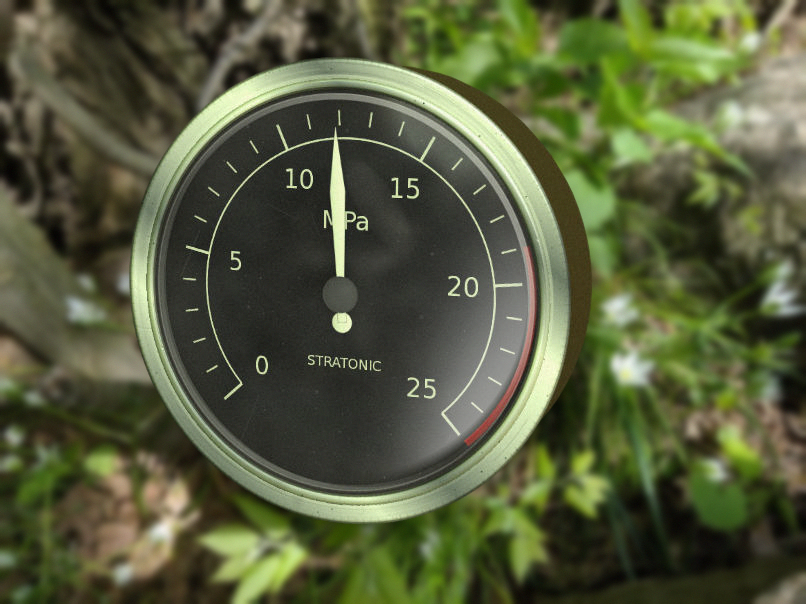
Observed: 12 MPa
